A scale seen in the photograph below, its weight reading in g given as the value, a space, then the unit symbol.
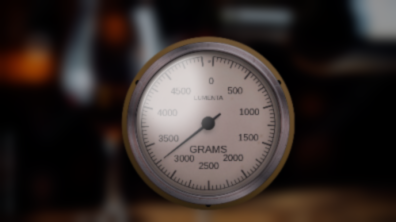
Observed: 3250 g
